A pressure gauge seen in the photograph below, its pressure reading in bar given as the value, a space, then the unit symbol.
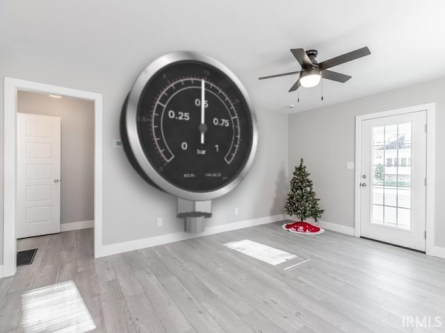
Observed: 0.5 bar
